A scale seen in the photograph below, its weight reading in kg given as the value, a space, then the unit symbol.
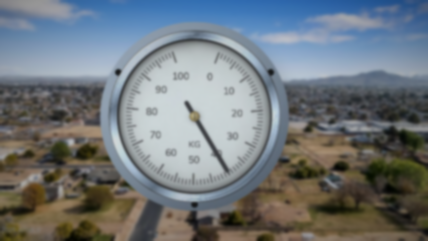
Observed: 40 kg
